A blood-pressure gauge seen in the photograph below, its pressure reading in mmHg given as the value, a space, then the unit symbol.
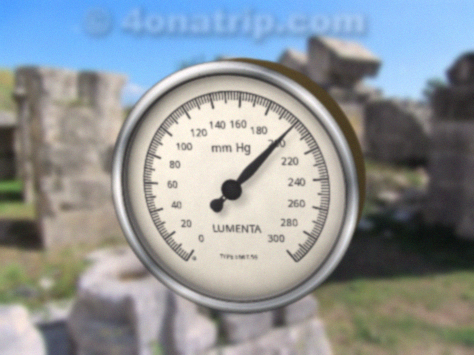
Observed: 200 mmHg
